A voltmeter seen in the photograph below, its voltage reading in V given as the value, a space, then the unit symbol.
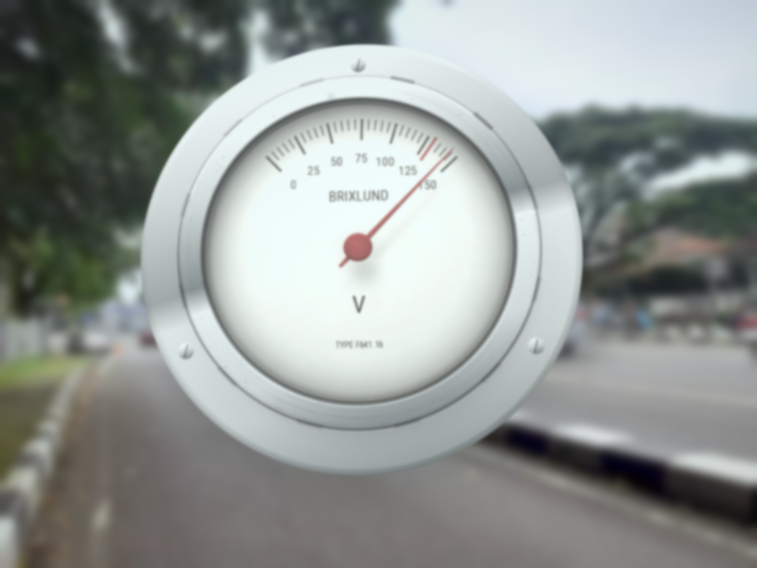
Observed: 145 V
